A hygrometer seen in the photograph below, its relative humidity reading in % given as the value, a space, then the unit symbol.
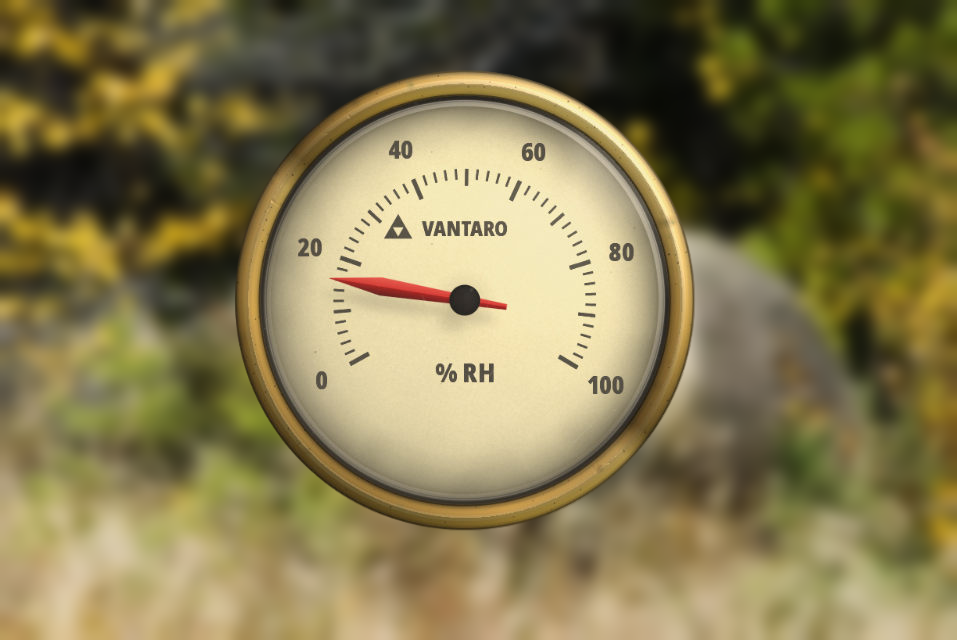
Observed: 16 %
